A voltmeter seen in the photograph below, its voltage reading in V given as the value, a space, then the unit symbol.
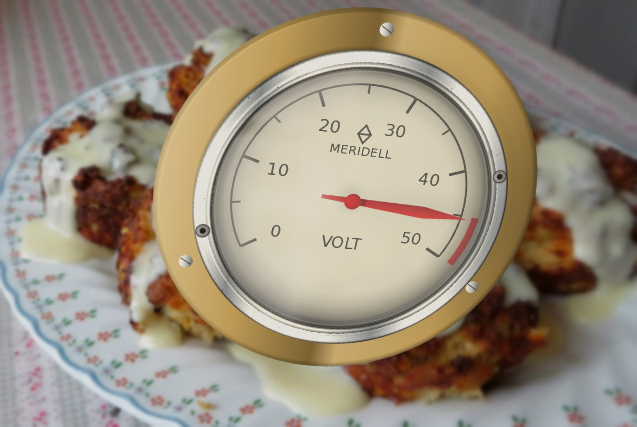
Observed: 45 V
